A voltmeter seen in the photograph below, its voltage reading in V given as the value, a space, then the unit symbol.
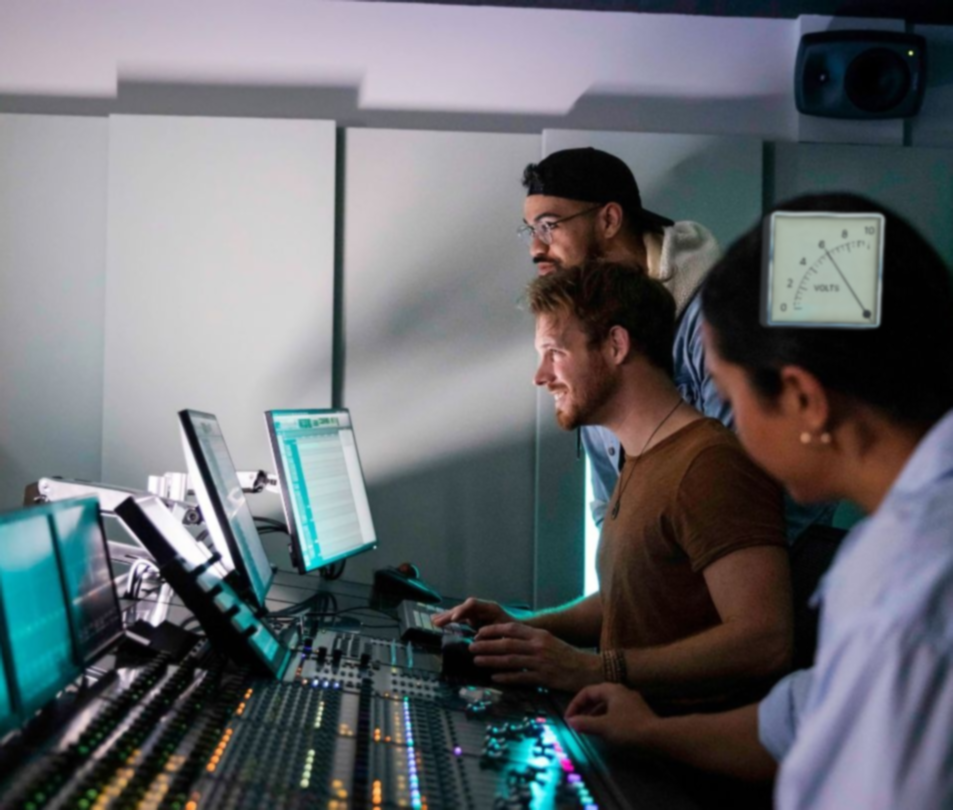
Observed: 6 V
